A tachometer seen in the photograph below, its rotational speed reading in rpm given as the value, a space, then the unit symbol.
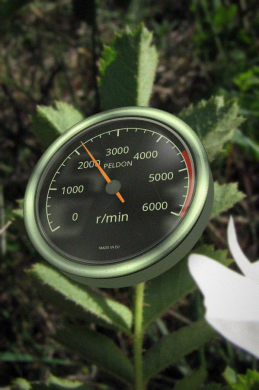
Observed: 2200 rpm
